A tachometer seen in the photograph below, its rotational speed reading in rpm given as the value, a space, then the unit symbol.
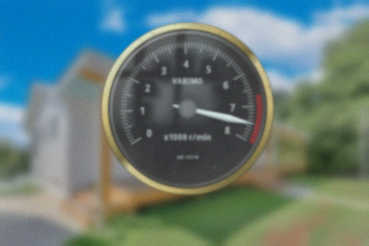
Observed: 7500 rpm
